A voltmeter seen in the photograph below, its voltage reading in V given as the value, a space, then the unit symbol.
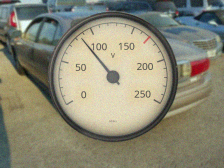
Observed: 85 V
